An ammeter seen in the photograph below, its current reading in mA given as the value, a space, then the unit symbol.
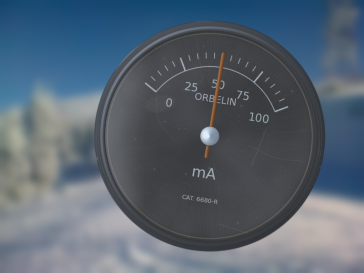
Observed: 50 mA
